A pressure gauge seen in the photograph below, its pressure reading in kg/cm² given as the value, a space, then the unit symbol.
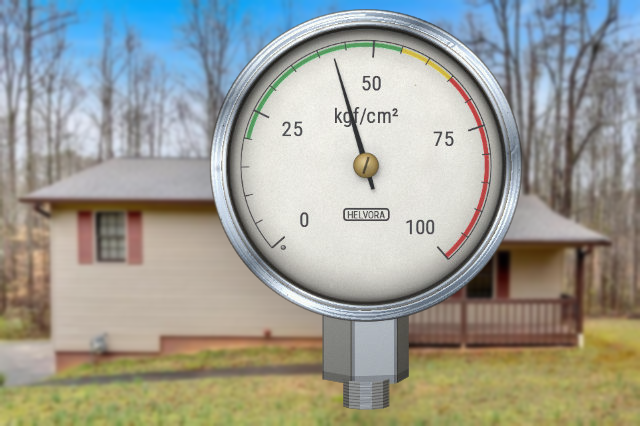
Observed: 42.5 kg/cm²
